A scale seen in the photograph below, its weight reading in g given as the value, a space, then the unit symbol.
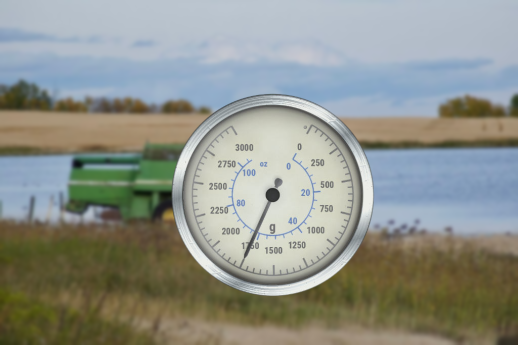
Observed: 1750 g
